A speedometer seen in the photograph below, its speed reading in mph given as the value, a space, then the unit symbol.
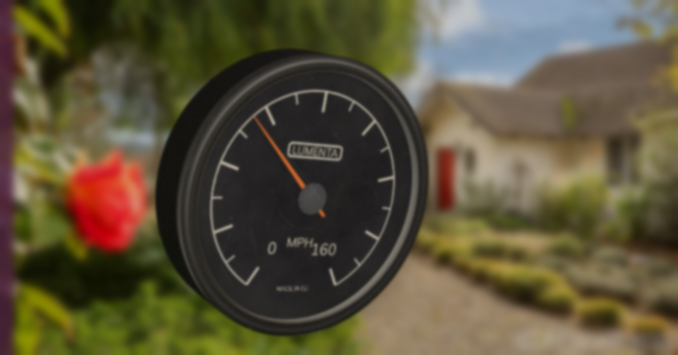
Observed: 55 mph
